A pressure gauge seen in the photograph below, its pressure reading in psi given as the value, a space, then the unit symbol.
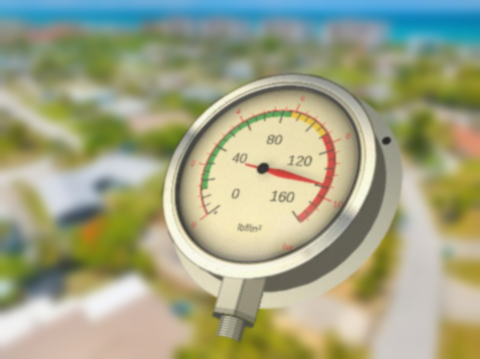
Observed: 140 psi
